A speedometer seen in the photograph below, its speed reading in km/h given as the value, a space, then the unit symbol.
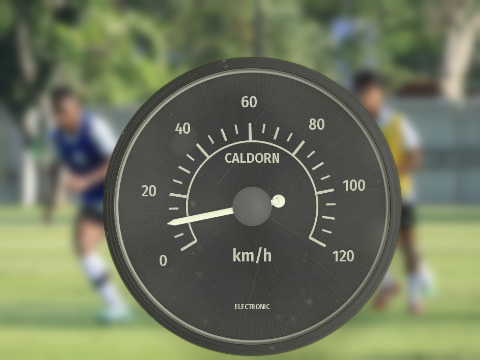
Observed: 10 km/h
